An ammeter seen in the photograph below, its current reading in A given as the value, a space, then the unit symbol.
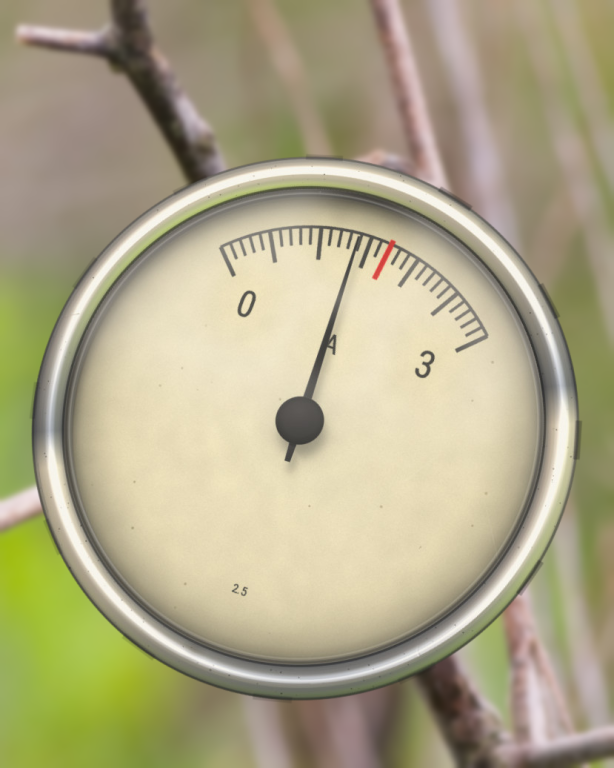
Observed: 1.4 A
